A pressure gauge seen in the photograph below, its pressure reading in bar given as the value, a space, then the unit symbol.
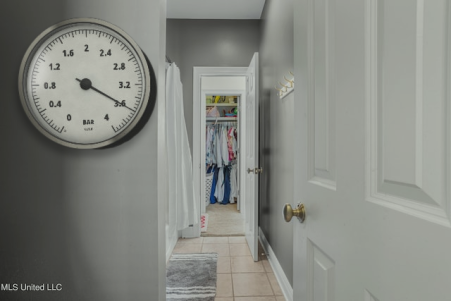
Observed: 3.6 bar
